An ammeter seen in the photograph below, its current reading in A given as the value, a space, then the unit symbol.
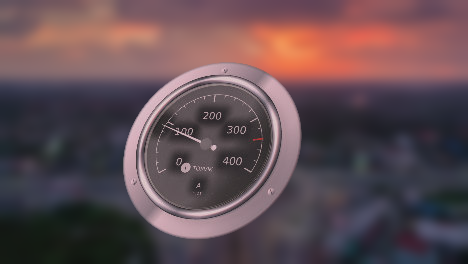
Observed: 90 A
